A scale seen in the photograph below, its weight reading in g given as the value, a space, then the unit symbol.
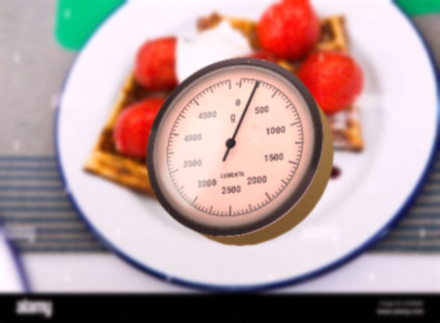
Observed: 250 g
